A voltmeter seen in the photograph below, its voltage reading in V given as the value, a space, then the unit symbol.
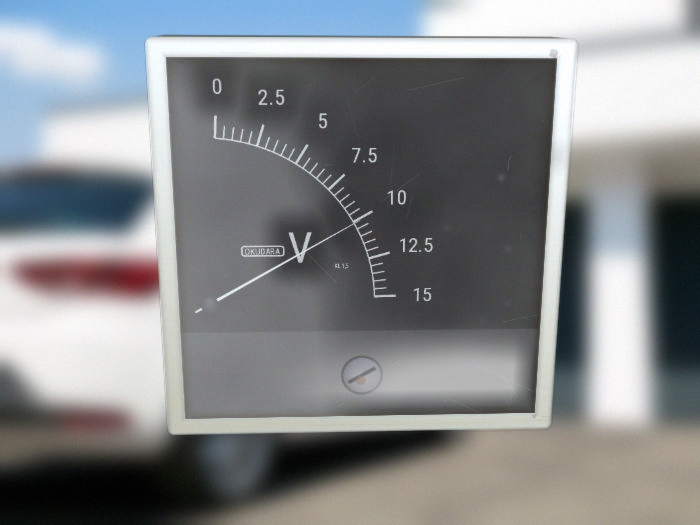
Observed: 10 V
